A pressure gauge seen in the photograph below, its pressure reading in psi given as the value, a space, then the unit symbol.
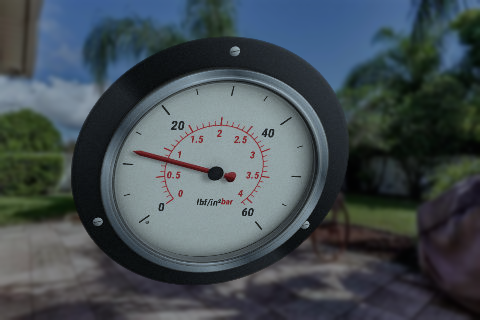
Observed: 12.5 psi
